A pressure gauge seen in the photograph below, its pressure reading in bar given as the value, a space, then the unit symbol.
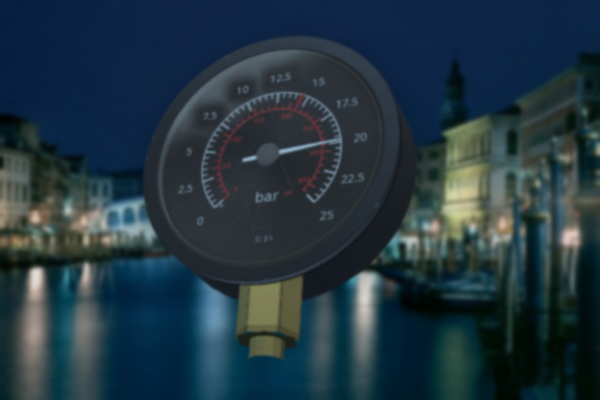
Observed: 20 bar
